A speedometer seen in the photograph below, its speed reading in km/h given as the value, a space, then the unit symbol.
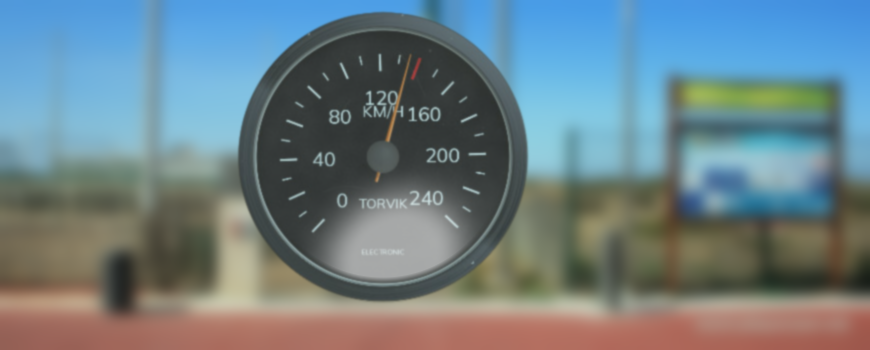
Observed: 135 km/h
